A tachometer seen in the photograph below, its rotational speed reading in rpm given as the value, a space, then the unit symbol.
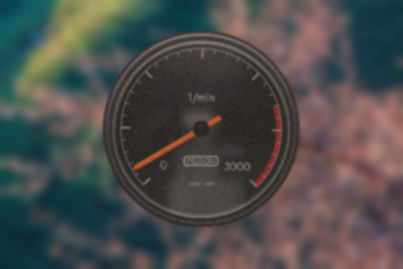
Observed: 150 rpm
